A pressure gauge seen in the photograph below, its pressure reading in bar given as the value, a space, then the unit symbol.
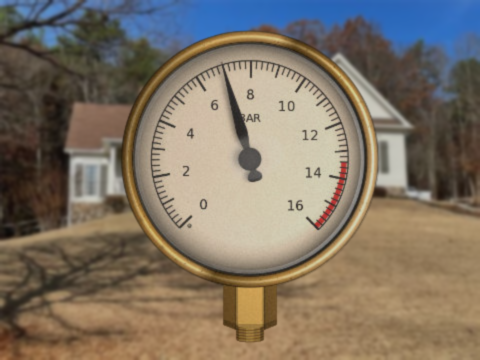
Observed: 7 bar
